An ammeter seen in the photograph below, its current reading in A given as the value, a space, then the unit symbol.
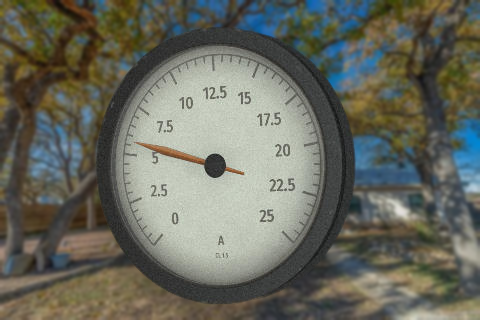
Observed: 5.75 A
